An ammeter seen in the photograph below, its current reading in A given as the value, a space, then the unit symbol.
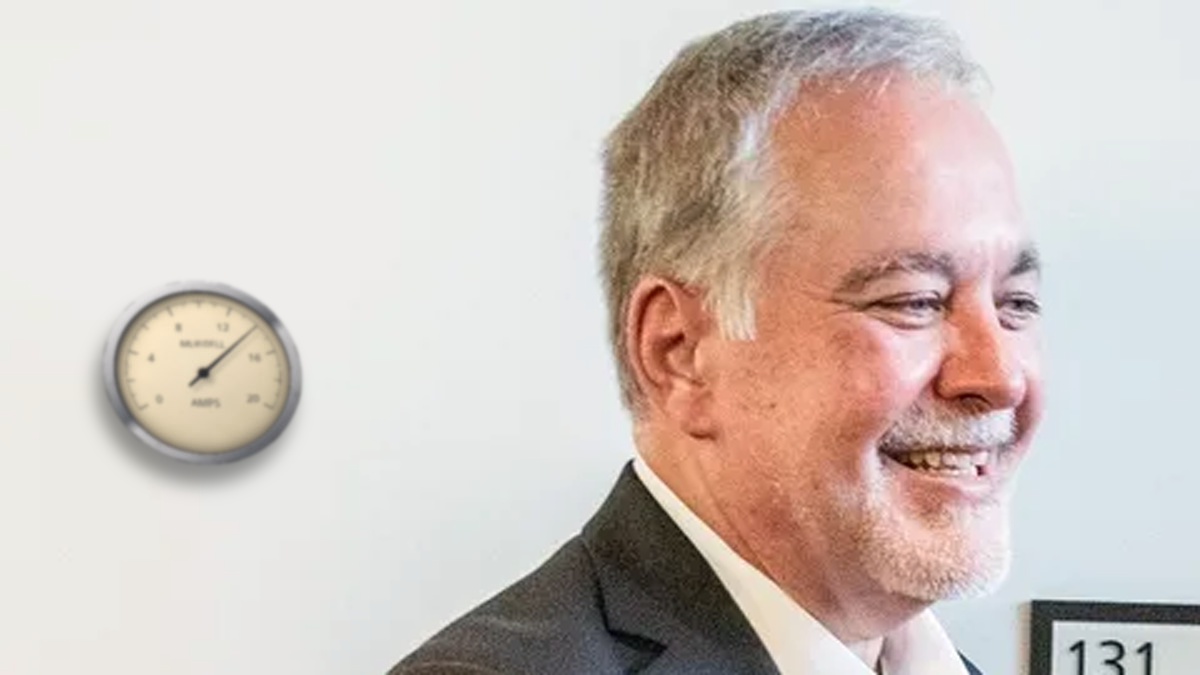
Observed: 14 A
